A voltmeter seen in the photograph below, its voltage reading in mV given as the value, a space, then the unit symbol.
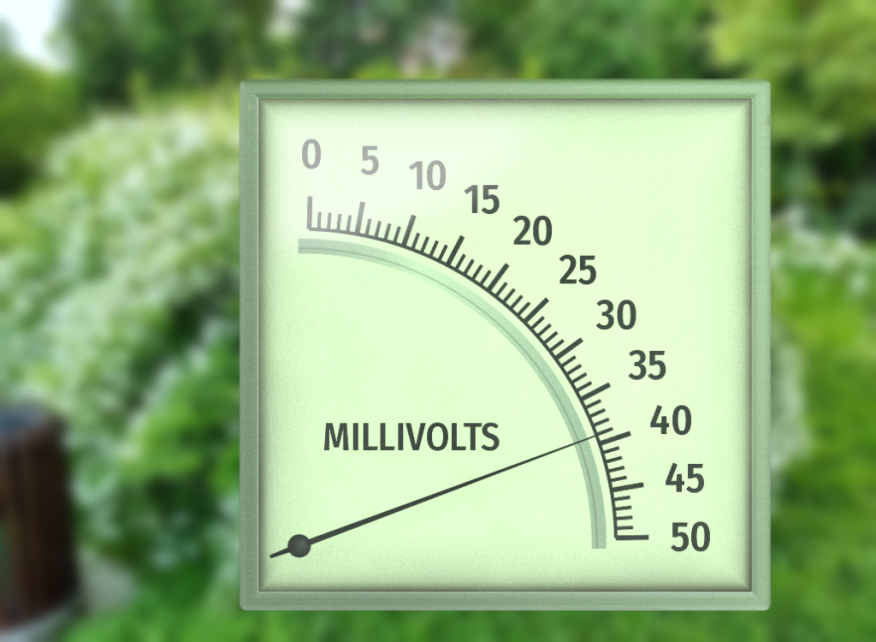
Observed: 39 mV
